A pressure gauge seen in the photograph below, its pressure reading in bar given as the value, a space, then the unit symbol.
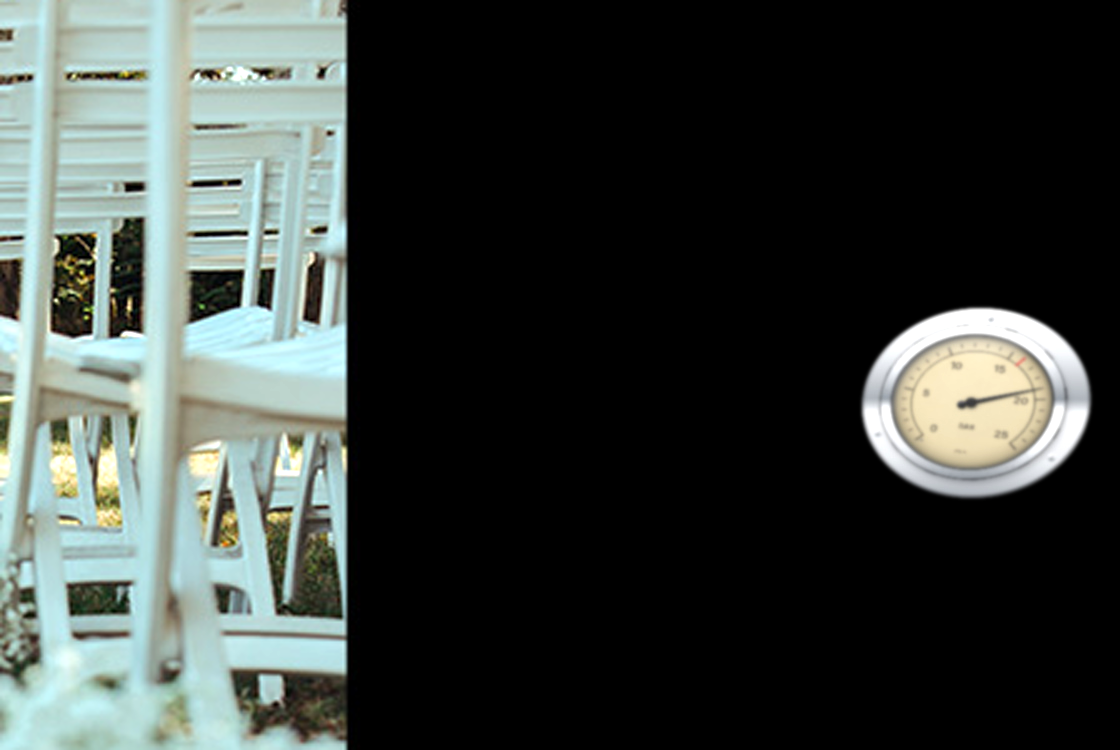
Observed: 19 bar
